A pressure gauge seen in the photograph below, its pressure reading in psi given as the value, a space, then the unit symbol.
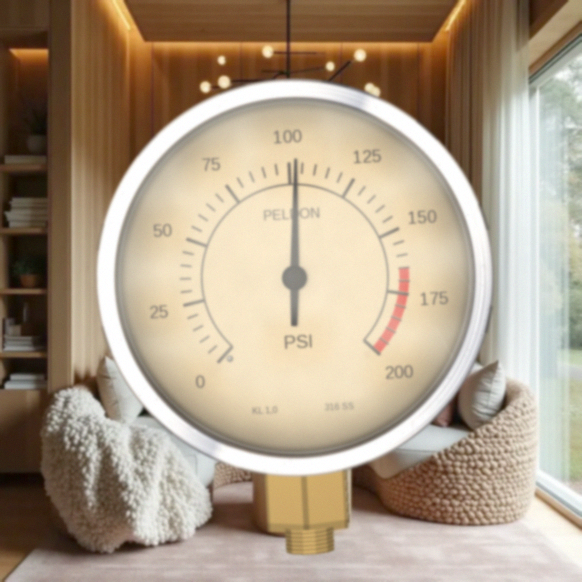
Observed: 102.5 psi
